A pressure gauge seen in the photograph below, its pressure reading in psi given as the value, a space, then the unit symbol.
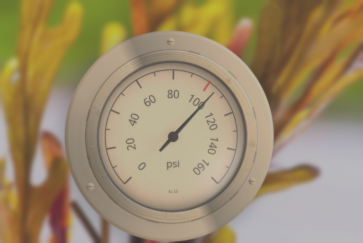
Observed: 105 psi
